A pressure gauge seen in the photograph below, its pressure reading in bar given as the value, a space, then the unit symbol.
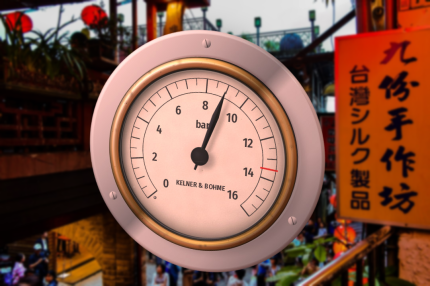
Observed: 9 bar
